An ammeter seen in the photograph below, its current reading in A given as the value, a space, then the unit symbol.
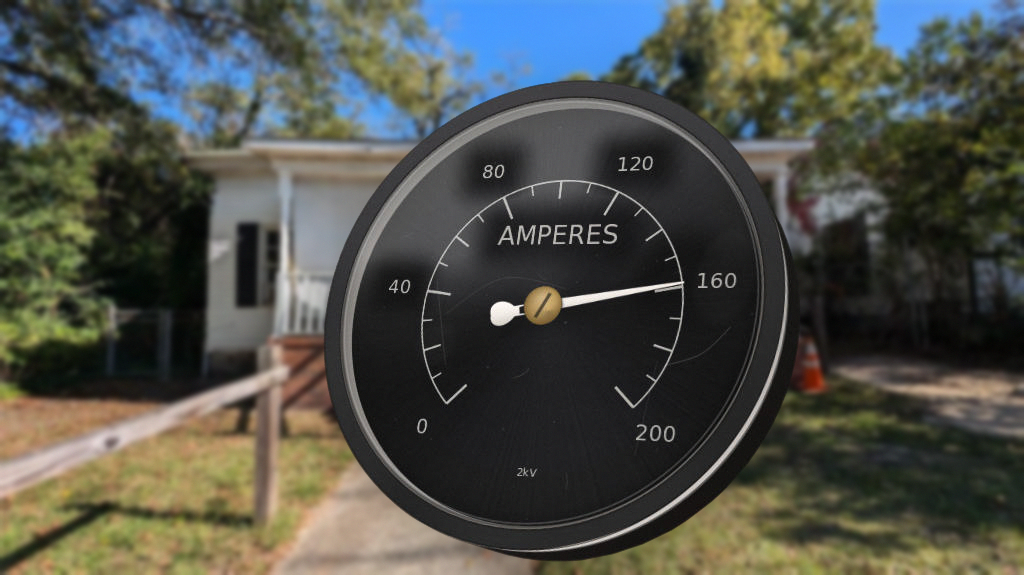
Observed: 160 A
